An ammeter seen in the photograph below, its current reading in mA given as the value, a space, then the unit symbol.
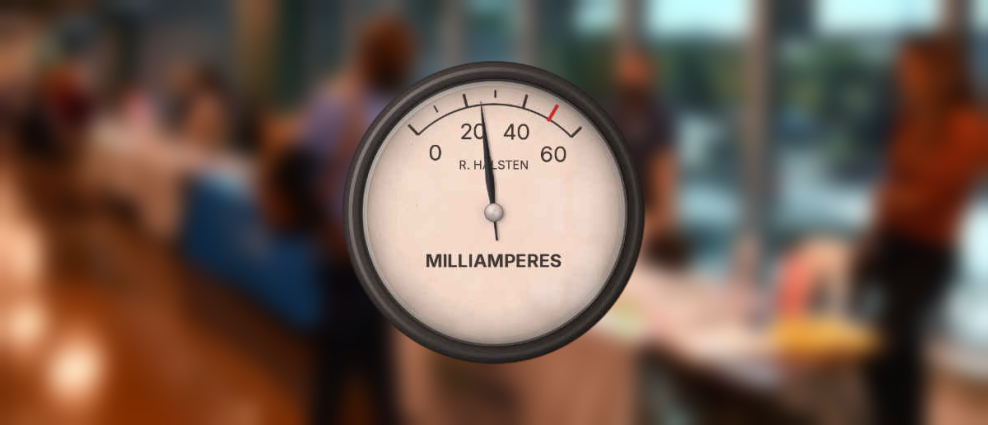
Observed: 25 mA
